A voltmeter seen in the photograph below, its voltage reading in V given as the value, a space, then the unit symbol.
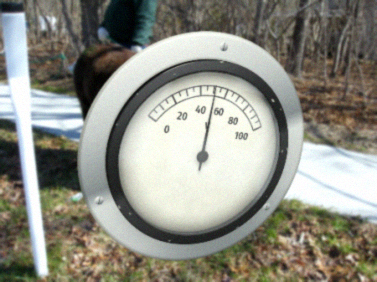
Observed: 50 V
